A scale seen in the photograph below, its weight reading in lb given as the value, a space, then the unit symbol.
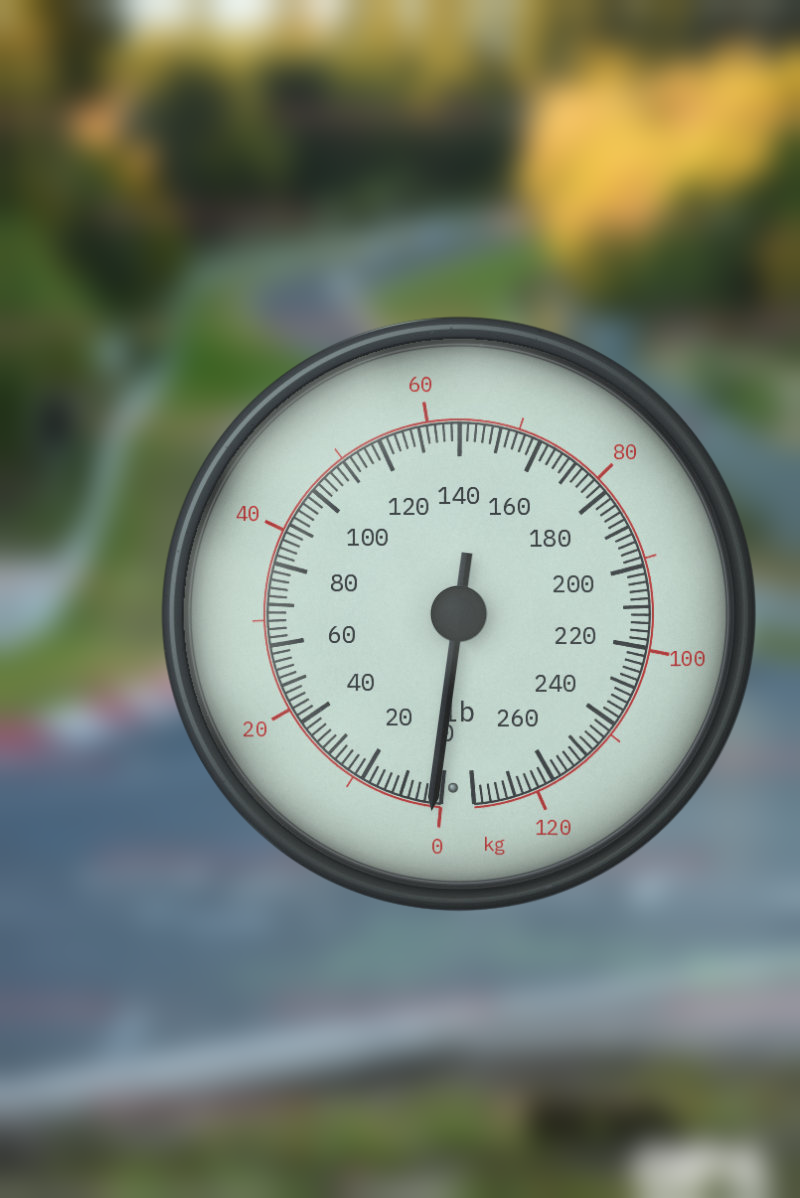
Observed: 2 lb
